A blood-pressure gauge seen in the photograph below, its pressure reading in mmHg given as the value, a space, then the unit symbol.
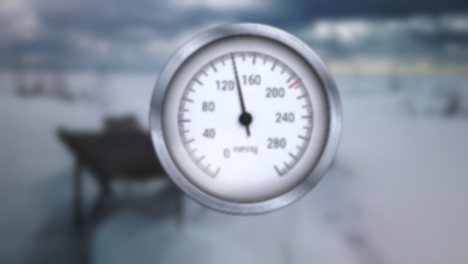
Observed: 140 mmHg
